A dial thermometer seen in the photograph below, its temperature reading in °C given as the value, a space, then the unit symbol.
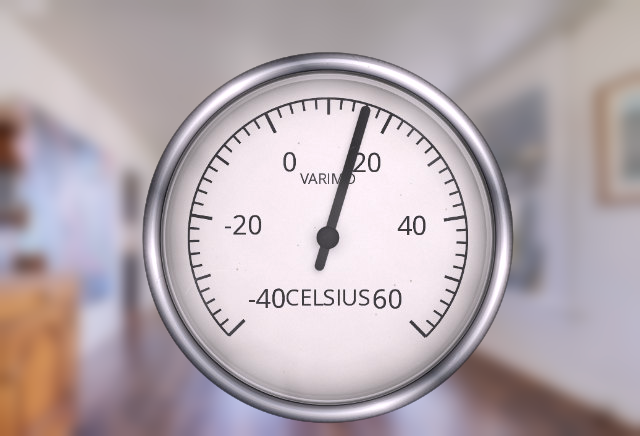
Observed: 16 °C
